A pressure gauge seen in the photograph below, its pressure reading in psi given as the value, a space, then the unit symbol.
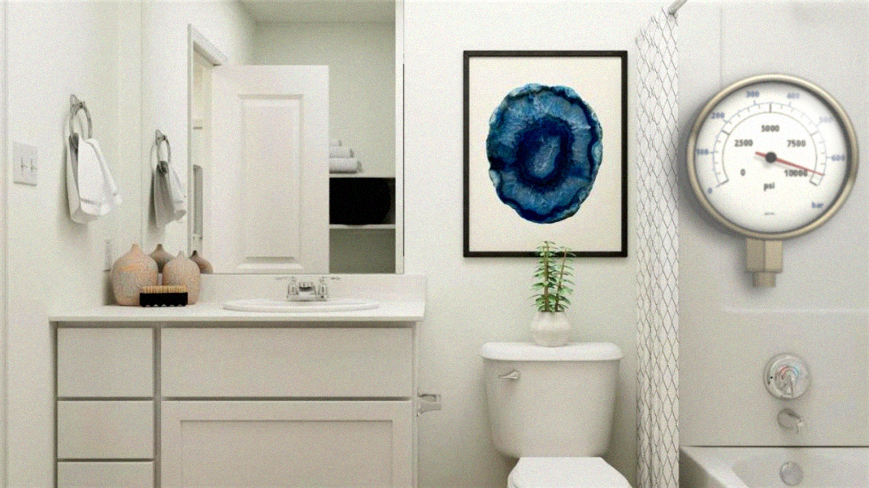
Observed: 9500 psi
